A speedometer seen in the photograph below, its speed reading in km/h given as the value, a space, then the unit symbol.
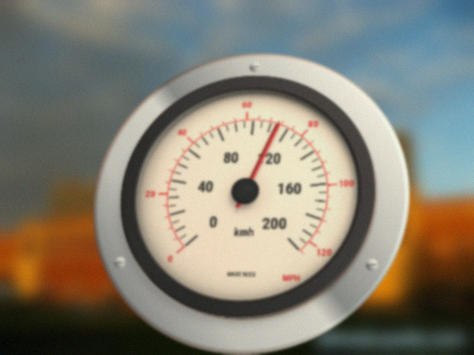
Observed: 115 km/h
